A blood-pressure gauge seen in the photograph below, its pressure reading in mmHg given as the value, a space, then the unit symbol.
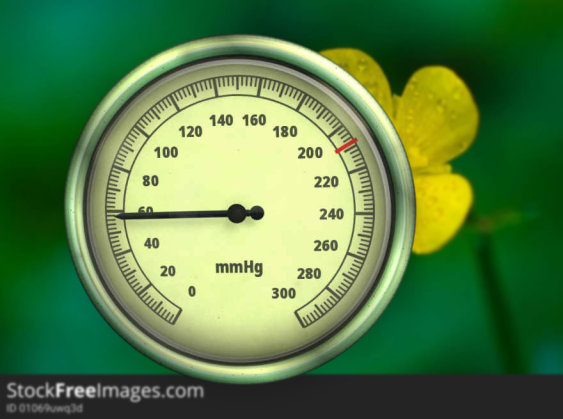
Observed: 58 mmHg
